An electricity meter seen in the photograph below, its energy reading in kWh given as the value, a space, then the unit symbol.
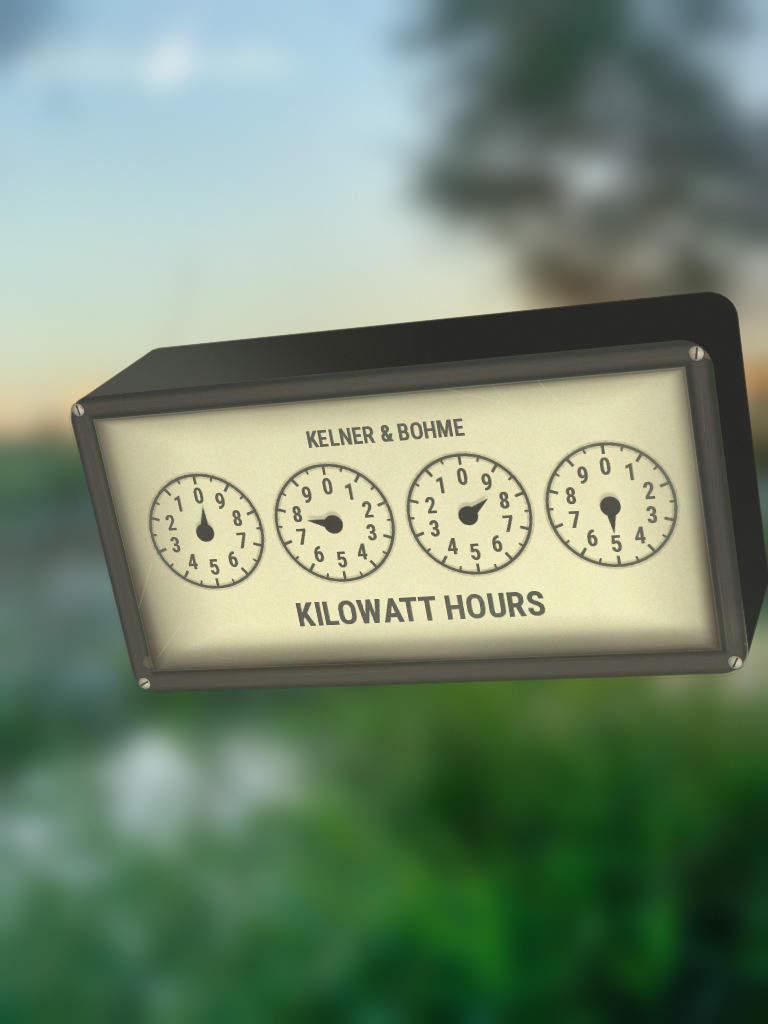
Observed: 9785 kWh
